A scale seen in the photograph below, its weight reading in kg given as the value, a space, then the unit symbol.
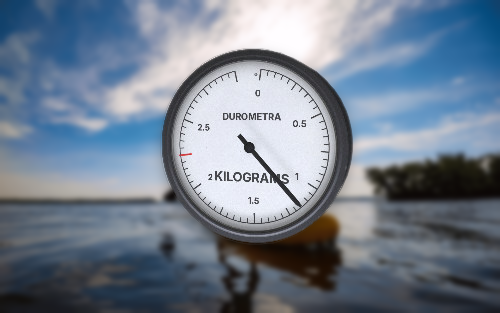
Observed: 1.15 kg
